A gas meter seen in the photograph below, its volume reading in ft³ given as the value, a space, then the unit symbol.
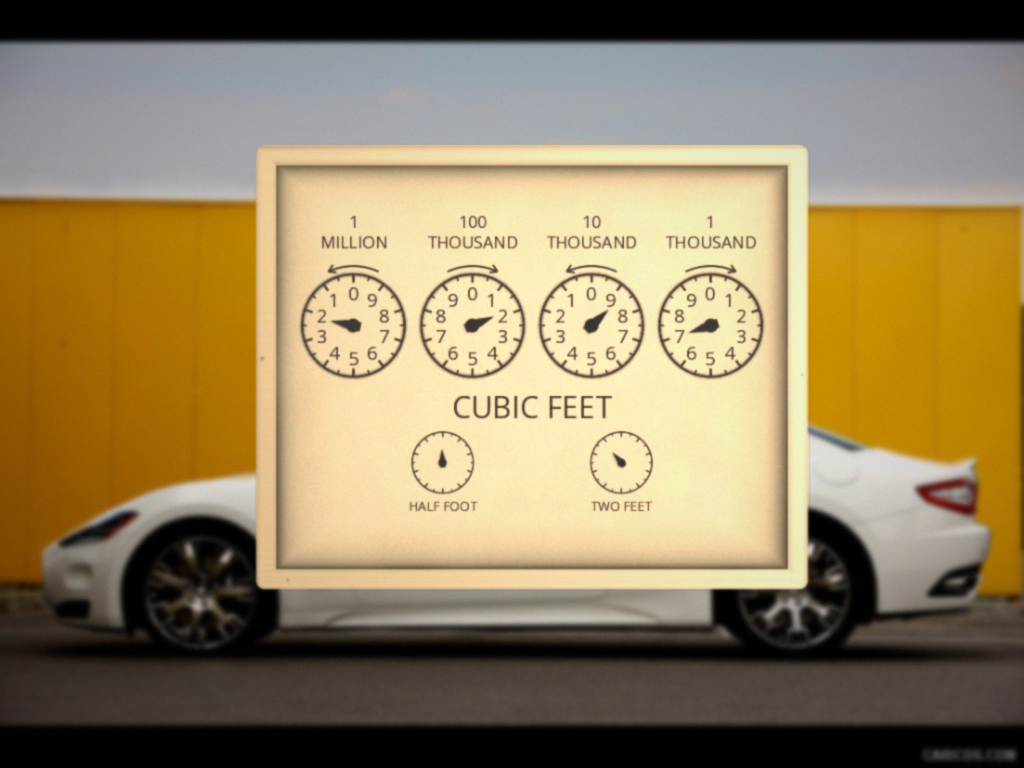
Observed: 218700 ft³
